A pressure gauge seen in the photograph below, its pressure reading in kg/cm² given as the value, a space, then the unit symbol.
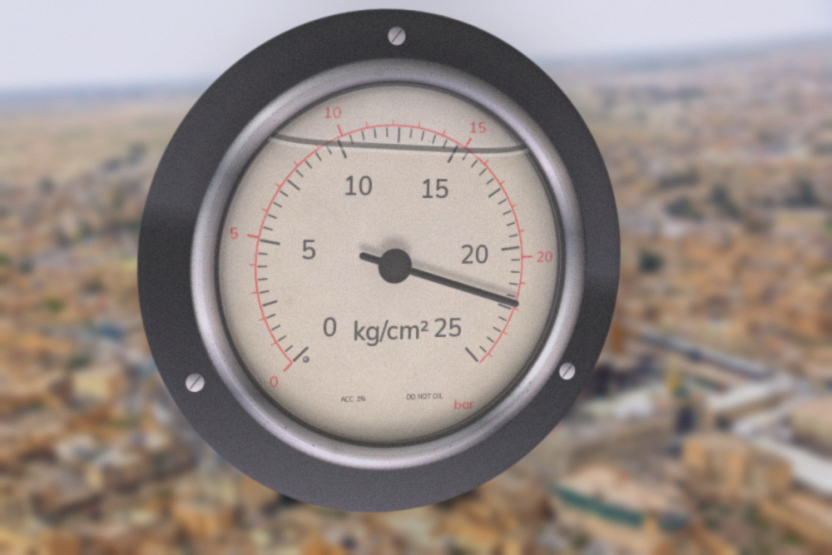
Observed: 22.25 kg/cm²
